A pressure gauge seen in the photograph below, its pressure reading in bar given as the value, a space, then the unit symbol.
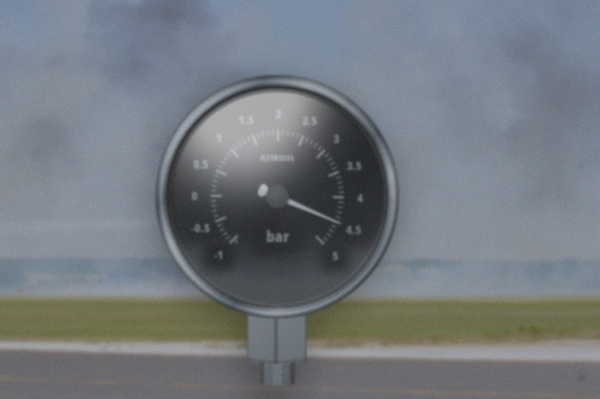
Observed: 4.5 bar
